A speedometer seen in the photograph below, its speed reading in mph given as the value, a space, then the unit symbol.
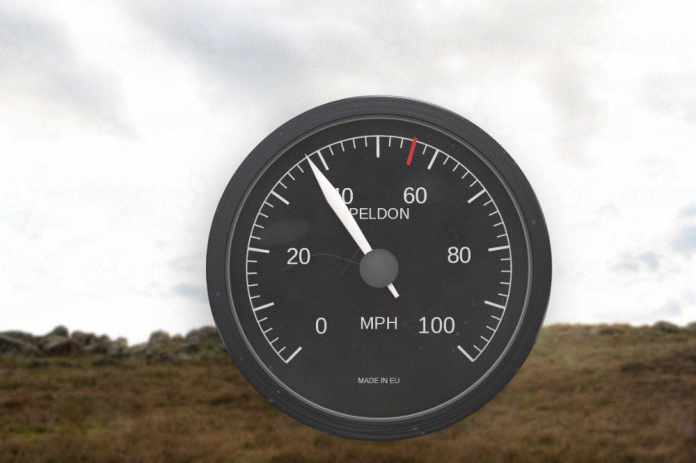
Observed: 38 mph
